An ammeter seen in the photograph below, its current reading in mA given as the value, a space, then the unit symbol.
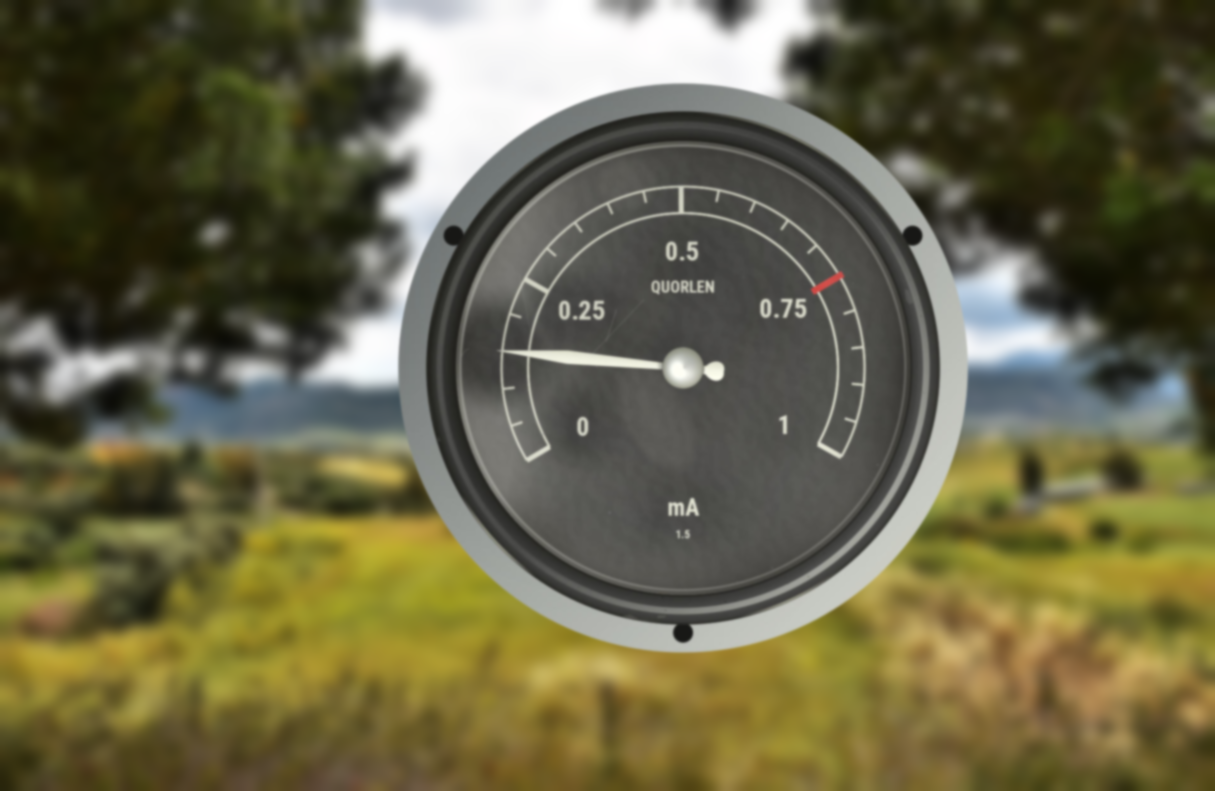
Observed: 0.15 mA
